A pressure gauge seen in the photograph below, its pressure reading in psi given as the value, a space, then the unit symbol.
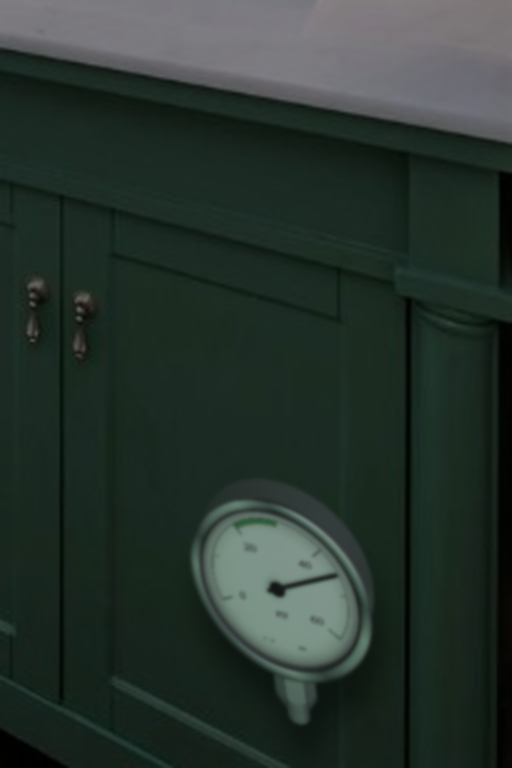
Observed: 45 psi
